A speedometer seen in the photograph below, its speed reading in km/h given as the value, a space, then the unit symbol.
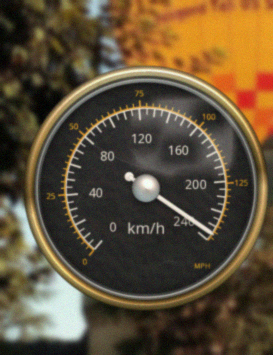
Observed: 235 km/h
